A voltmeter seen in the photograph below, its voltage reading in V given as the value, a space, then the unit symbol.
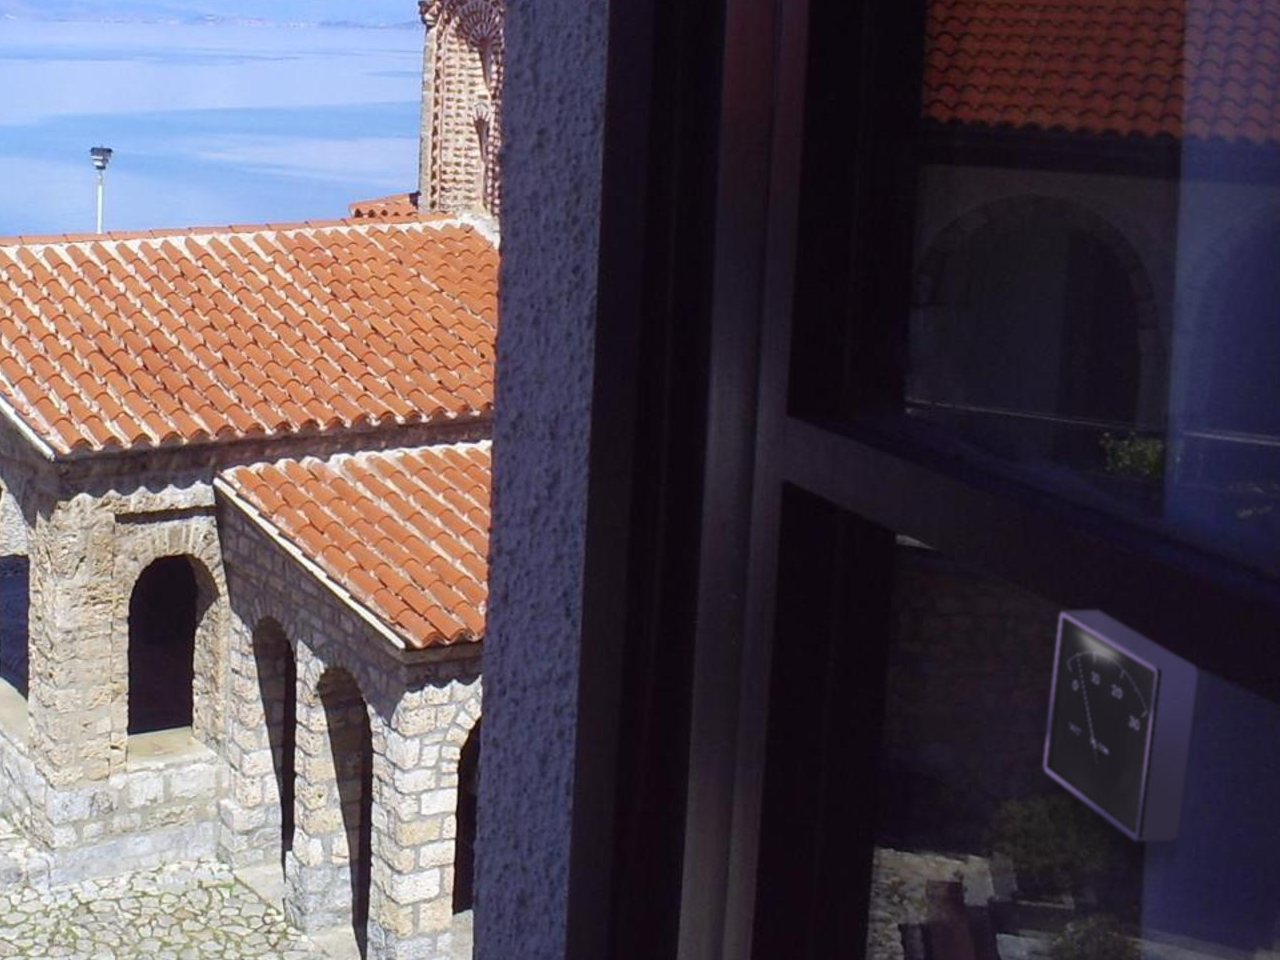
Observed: 5 V
